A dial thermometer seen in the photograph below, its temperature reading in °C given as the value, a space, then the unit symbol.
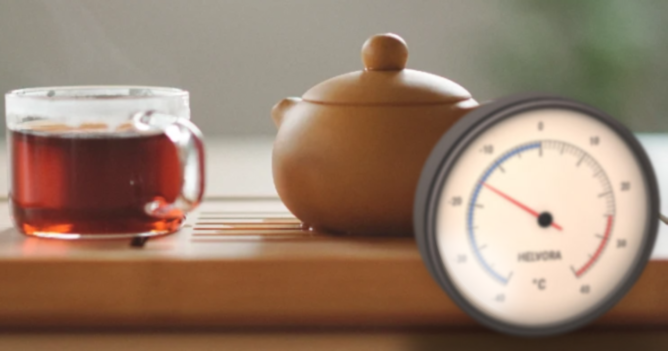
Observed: -15 °C
